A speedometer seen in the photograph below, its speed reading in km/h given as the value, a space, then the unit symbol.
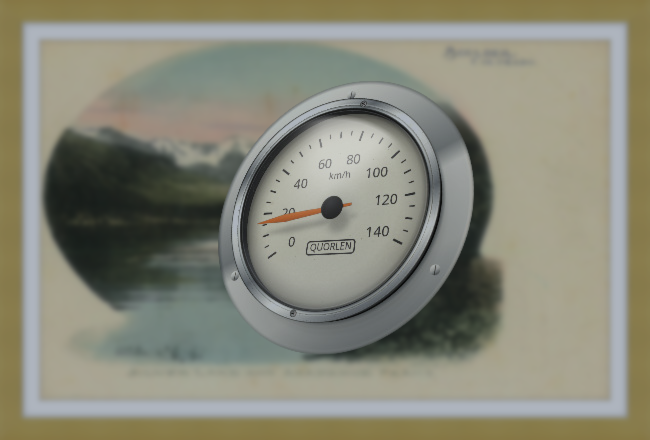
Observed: 15 km/h
